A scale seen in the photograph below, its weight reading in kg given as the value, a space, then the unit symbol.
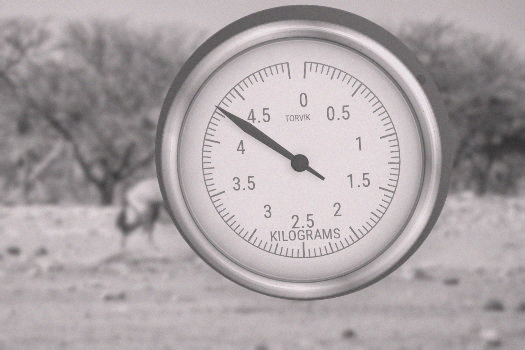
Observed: 4.3 kg
